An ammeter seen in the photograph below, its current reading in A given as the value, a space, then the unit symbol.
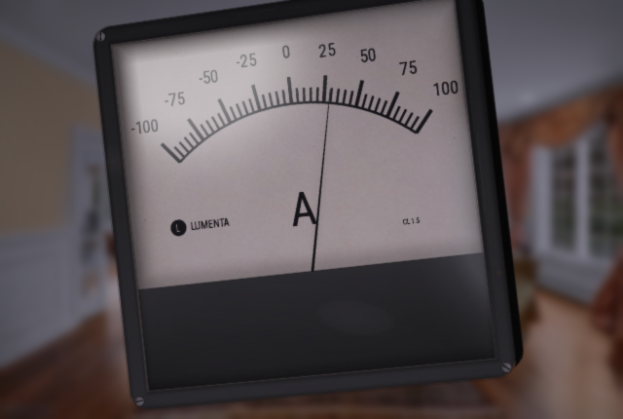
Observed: 30 A
